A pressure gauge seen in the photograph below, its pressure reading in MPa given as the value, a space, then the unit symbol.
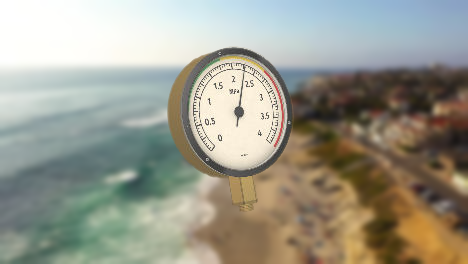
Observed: 2.25 MPa
